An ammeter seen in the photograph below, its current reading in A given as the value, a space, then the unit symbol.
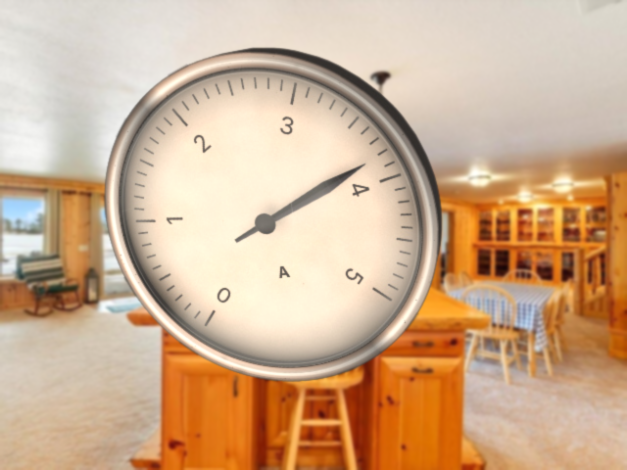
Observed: 3.8 A
